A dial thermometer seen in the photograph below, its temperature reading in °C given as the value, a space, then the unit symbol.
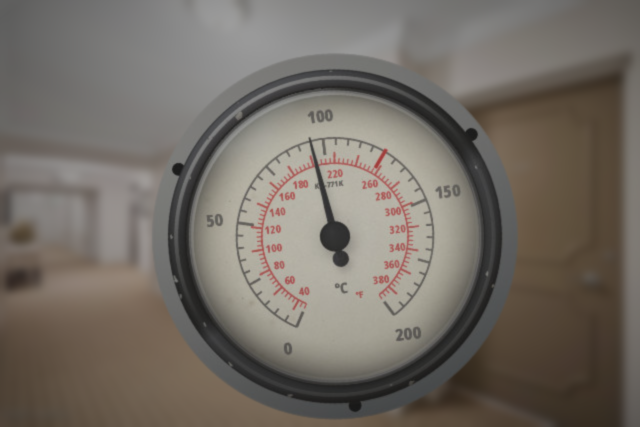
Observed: 95 °C
